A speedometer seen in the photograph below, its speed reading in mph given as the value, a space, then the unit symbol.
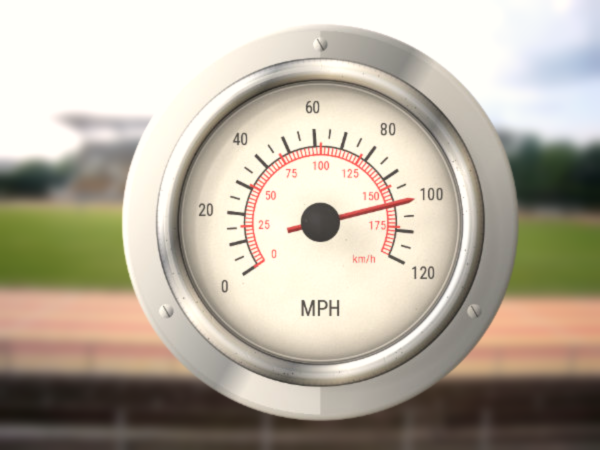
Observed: 100 mph
